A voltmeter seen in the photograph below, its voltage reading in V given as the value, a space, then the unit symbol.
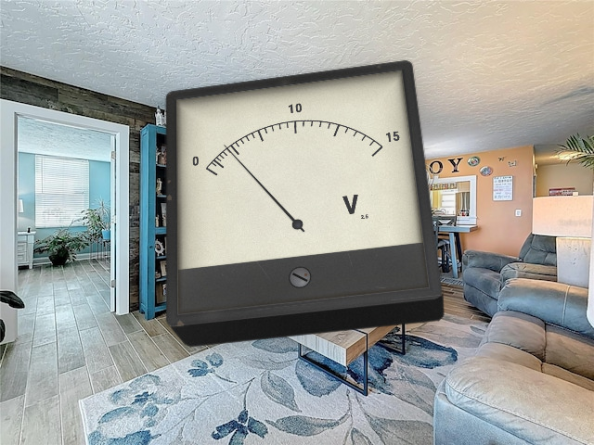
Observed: 4.5 V
